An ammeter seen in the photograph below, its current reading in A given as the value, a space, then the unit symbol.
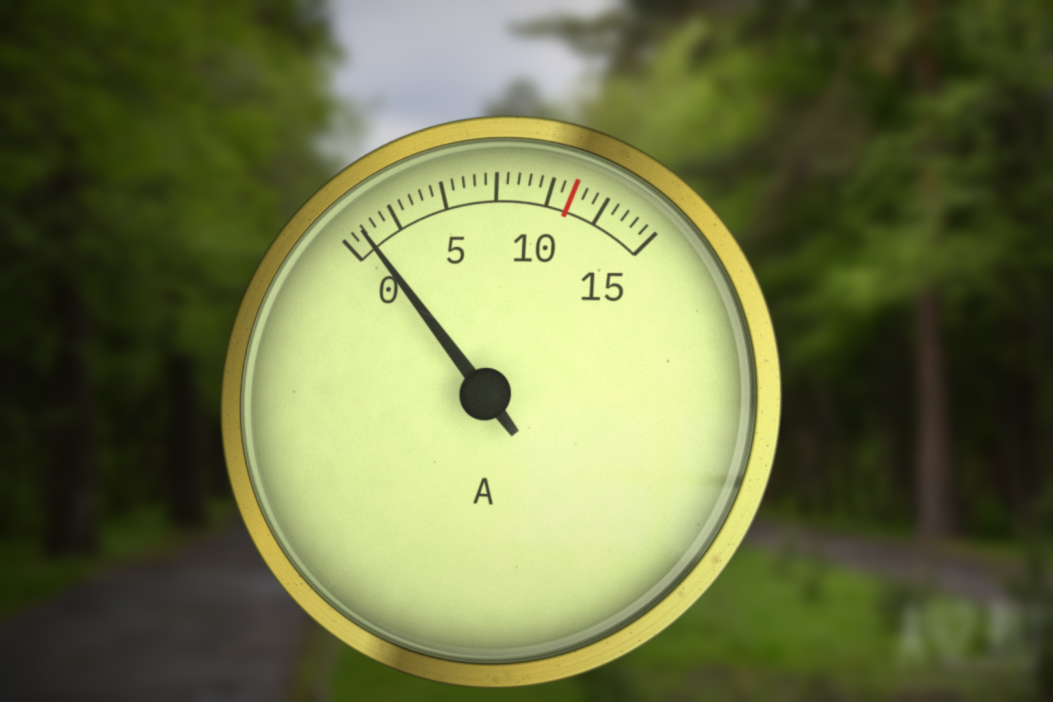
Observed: 1 A
